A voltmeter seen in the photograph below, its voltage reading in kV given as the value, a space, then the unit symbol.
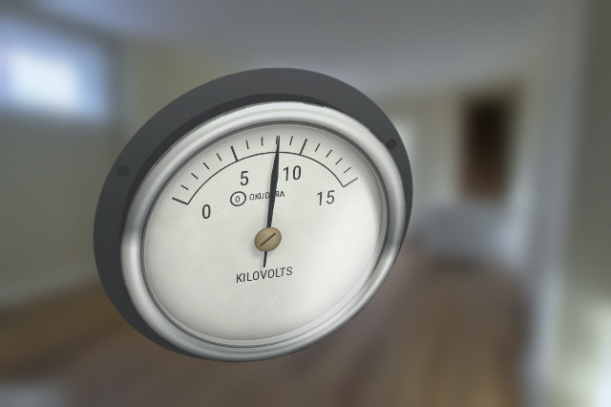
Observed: 8 kV
